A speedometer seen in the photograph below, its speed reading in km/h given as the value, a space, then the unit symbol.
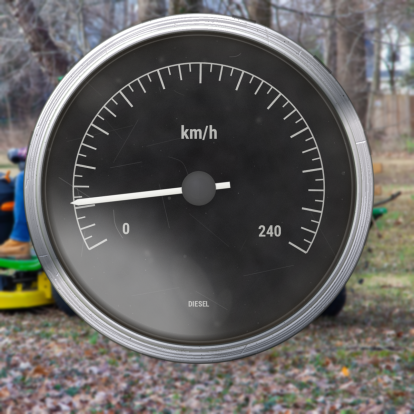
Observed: 22.5 km/h
